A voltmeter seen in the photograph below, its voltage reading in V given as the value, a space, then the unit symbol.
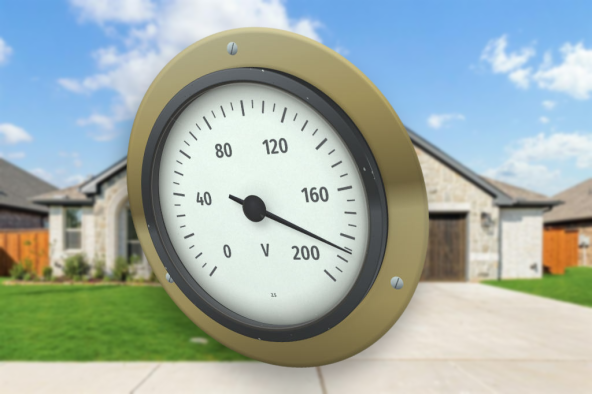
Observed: 185 V
